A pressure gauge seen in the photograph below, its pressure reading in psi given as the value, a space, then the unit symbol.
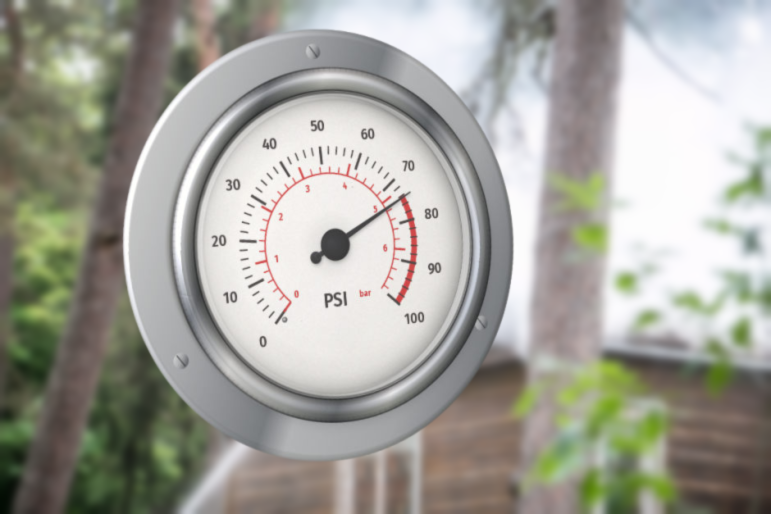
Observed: 74 psi
